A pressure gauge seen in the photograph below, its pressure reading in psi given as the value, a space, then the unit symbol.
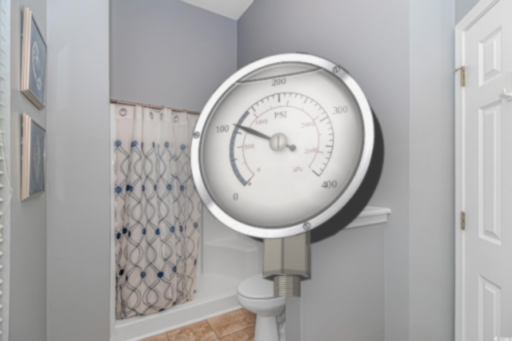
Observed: 110 psi
